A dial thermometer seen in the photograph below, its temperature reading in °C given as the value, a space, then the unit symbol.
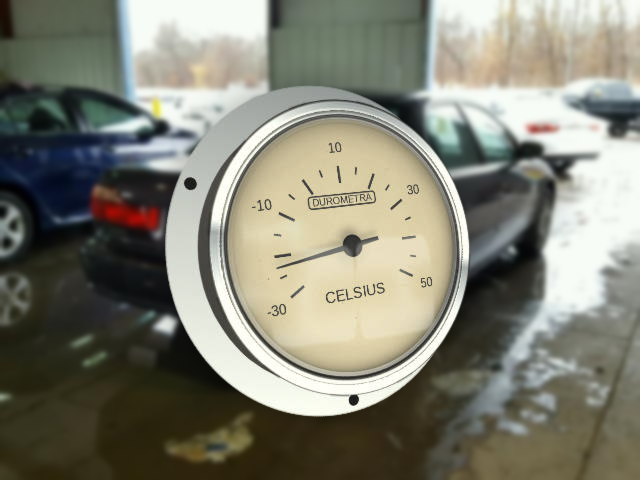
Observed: -22.5 °C
